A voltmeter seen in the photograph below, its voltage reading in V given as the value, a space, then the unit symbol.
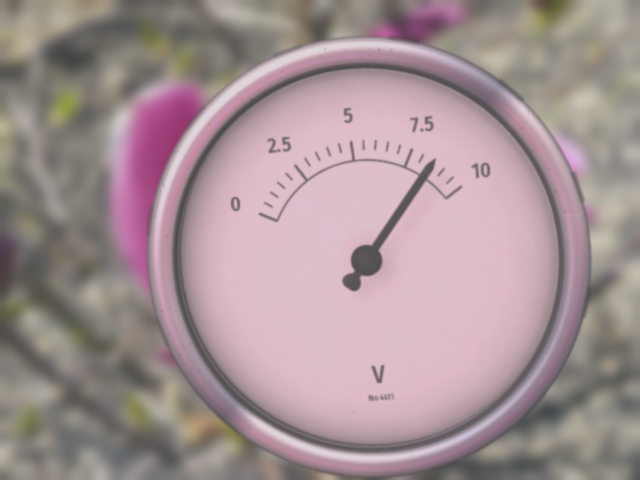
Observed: 8.5 V
